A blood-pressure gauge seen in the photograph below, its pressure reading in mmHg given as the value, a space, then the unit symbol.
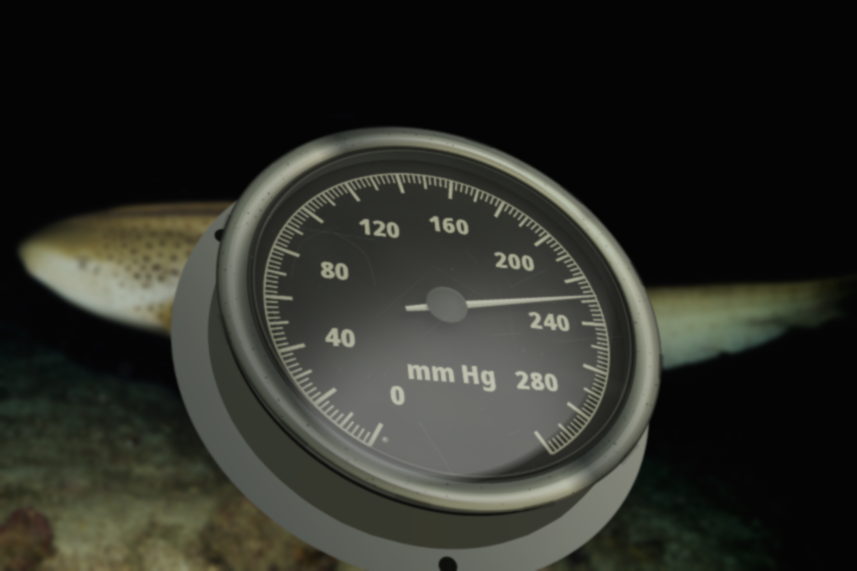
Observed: 230 mmHg
